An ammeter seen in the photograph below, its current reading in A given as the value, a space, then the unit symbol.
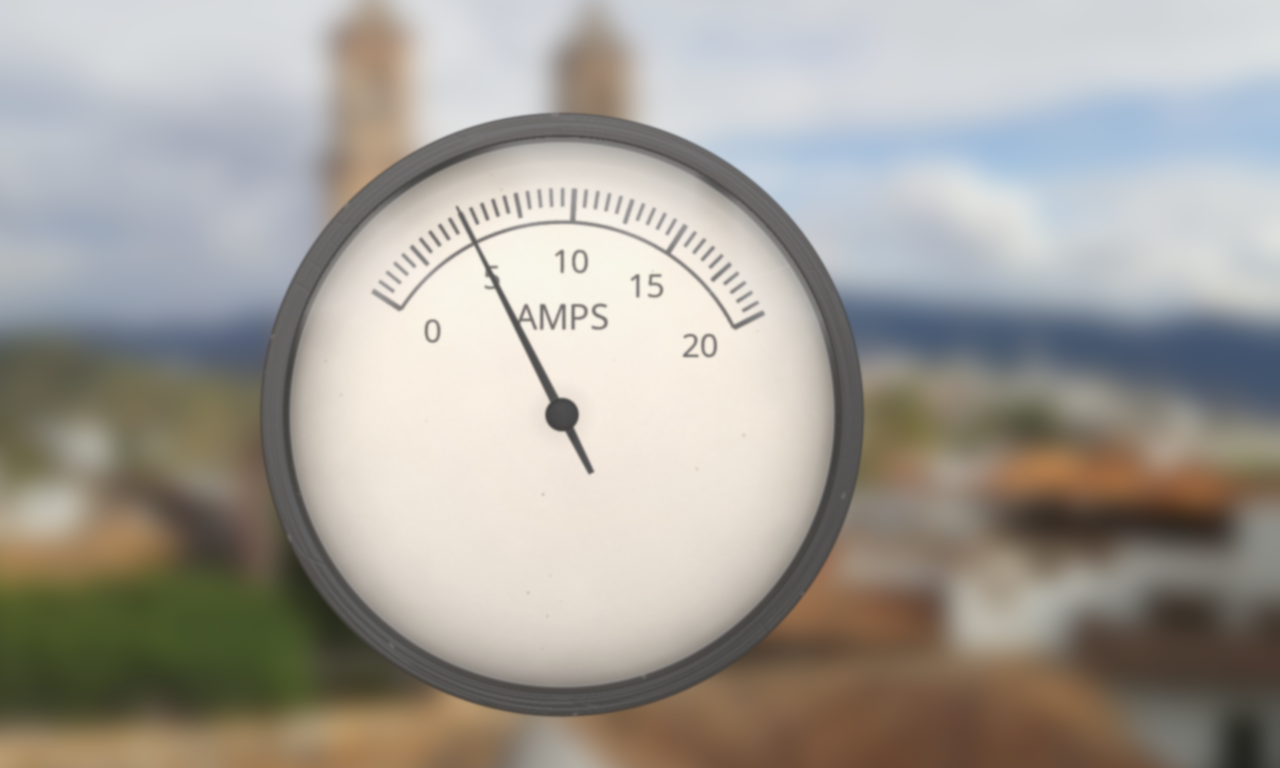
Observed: 5 A
